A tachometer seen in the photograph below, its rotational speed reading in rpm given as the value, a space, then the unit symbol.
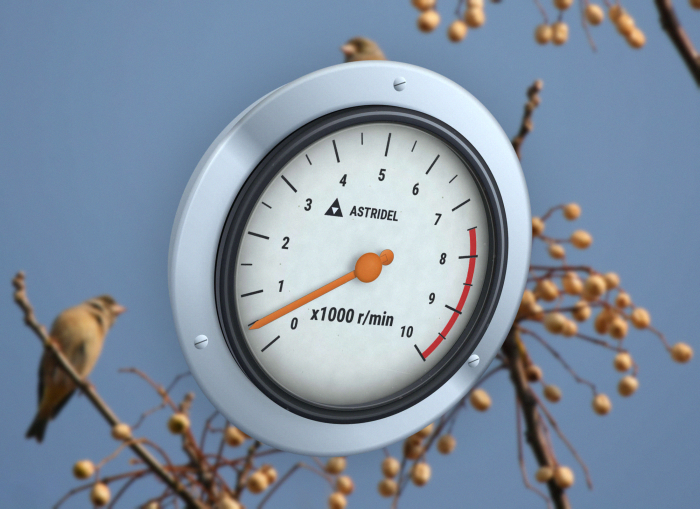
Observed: 500 rpm
